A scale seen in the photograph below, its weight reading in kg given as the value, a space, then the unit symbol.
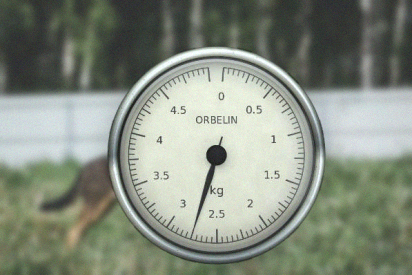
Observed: 2.75 kg
